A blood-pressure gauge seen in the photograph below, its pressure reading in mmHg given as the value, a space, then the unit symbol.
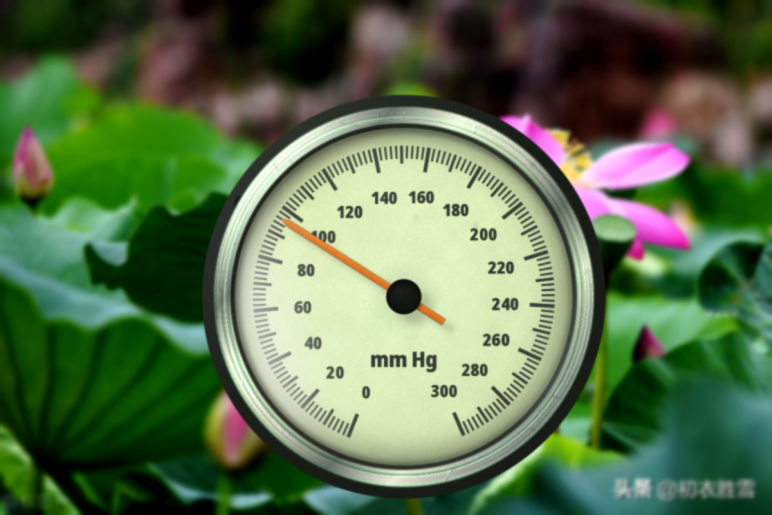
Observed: 96 mmHg
